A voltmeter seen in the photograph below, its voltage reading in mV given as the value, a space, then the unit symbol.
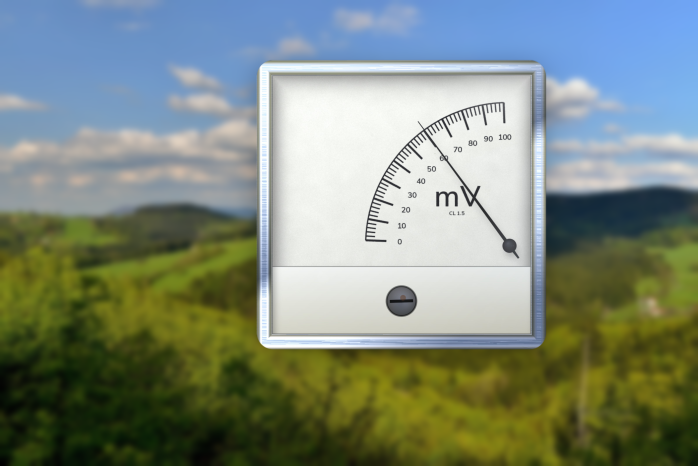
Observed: 60 mV
